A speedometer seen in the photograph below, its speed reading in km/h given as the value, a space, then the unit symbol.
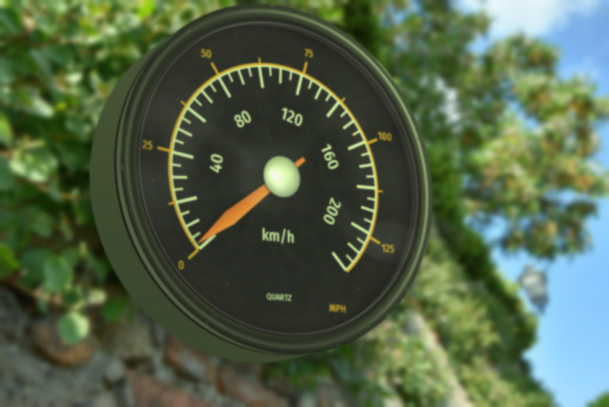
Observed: 2.5 km/h
